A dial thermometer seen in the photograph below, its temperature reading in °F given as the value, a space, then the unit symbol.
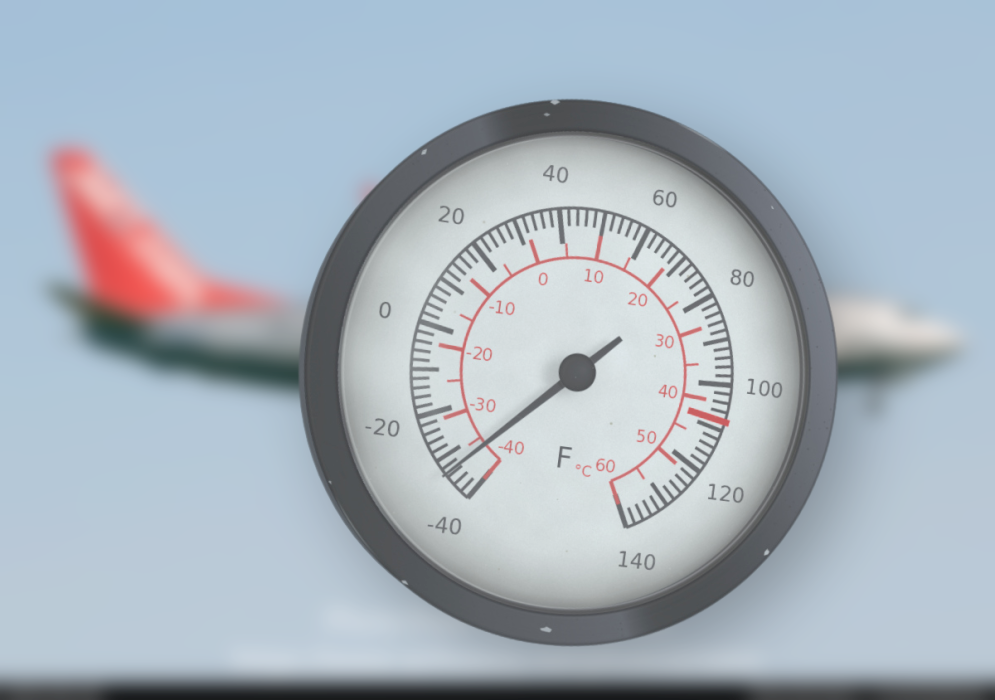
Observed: -33 °F
